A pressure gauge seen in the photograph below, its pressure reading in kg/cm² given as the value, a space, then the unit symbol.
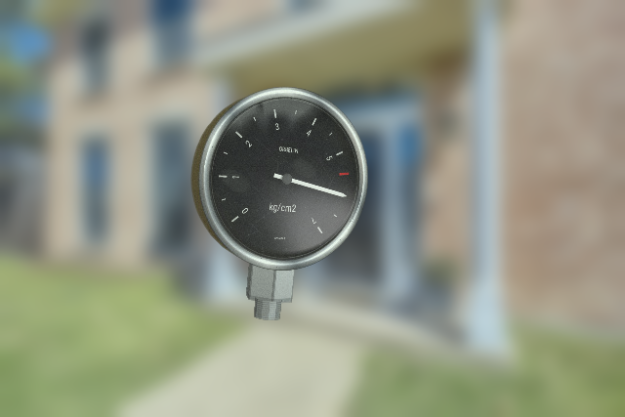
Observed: 6 kg/cm²
